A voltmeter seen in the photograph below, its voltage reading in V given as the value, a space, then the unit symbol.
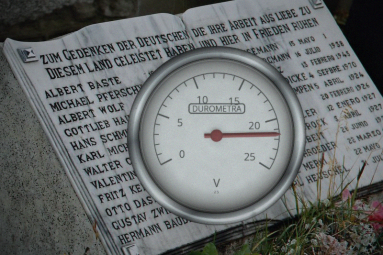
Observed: 21.5 V
